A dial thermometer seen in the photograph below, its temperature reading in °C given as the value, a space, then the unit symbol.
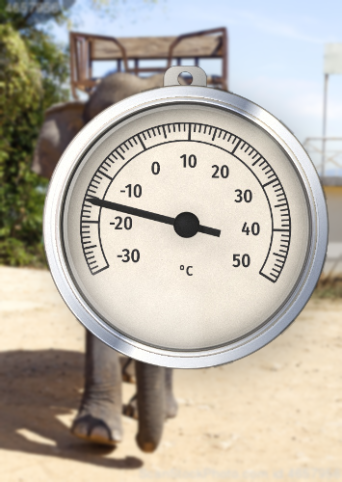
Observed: -16 °C
